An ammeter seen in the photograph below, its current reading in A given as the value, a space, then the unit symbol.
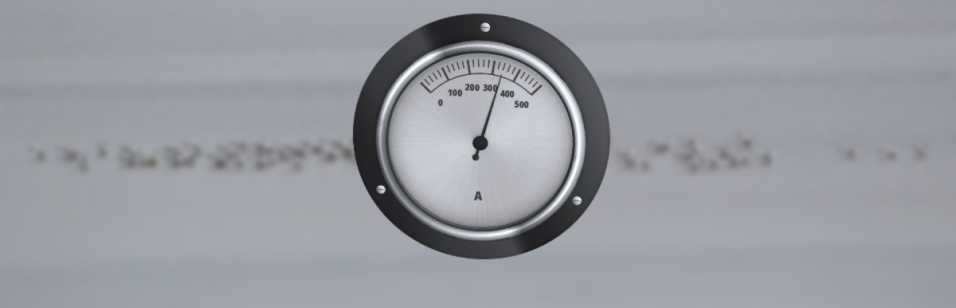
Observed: 340 A
